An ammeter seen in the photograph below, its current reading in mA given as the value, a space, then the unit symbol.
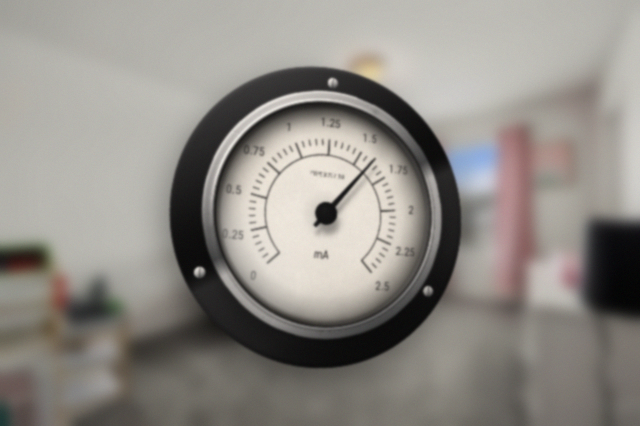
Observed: 1.6 mA
